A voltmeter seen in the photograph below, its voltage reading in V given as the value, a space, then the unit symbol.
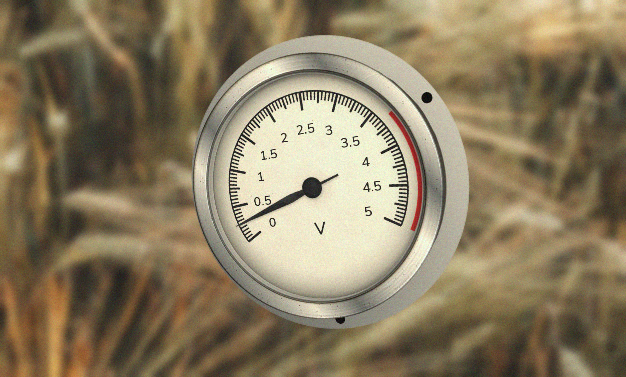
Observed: 0.25 V
